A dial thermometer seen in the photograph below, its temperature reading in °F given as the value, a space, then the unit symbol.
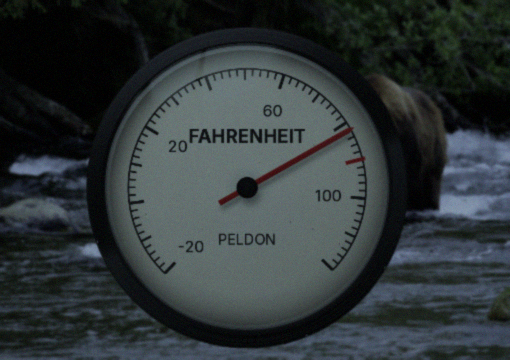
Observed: 82 °F
